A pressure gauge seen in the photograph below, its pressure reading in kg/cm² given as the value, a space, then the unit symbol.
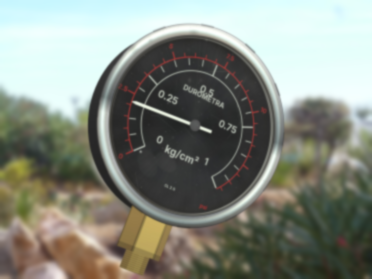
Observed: 0.15 kg/cm²
